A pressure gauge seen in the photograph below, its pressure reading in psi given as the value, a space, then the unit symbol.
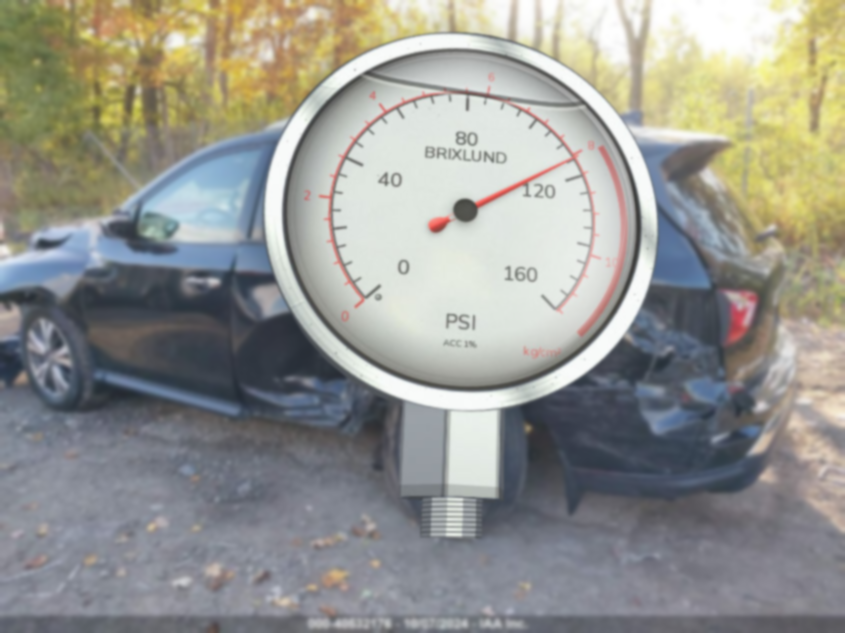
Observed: 115 psi
